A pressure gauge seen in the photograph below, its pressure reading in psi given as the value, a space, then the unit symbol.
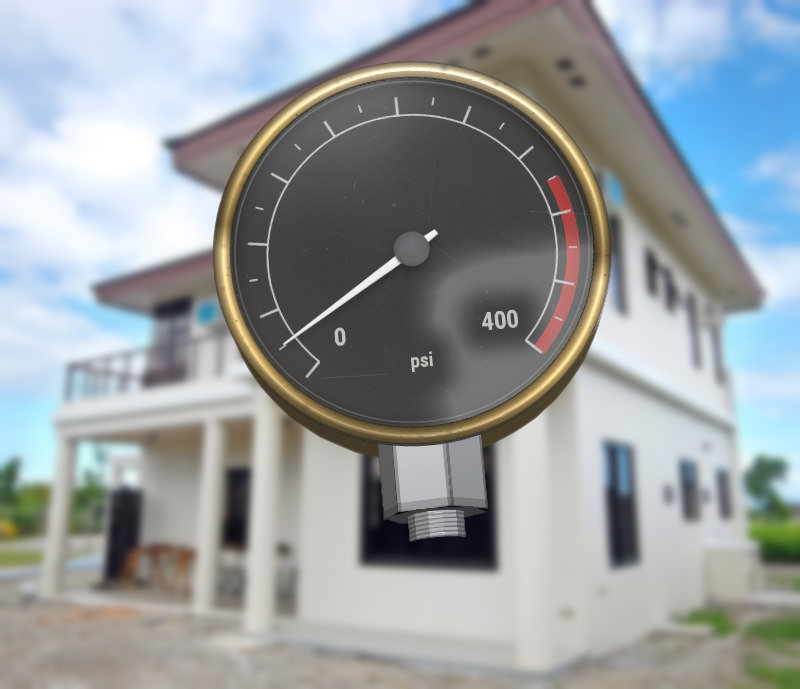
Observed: 20 psi
